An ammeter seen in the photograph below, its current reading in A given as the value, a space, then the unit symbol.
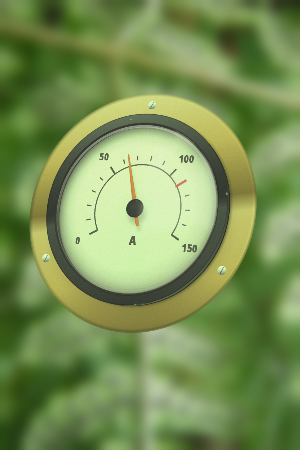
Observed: 65 A
